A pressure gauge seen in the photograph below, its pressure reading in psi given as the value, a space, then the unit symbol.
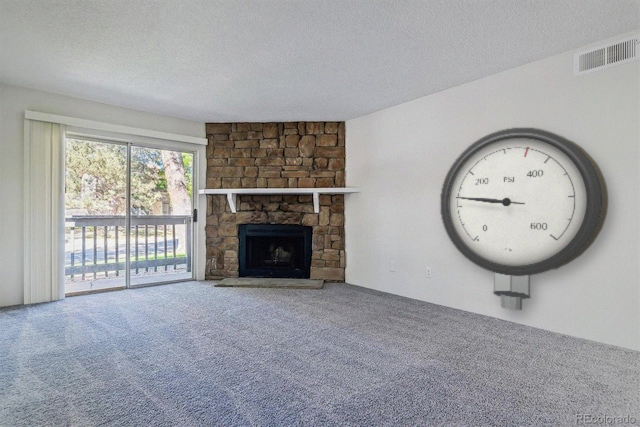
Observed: 125 psi
